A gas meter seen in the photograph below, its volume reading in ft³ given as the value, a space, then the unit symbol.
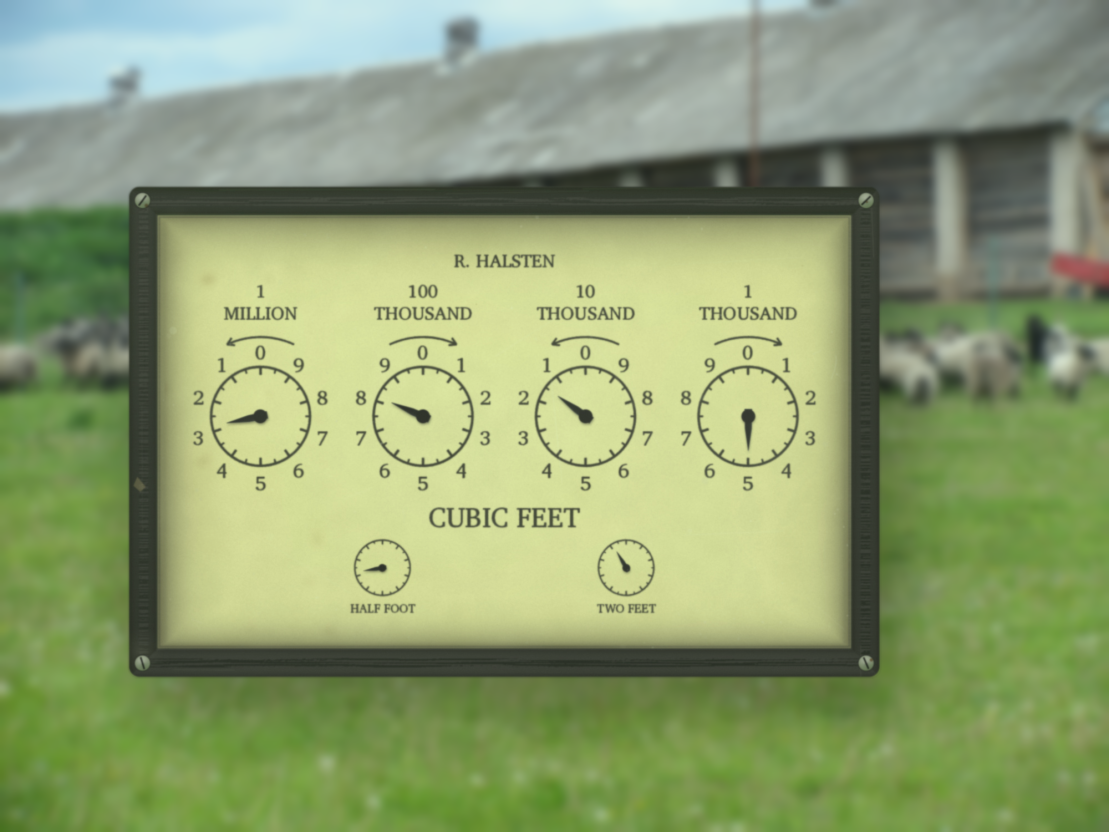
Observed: 281500 ft³
